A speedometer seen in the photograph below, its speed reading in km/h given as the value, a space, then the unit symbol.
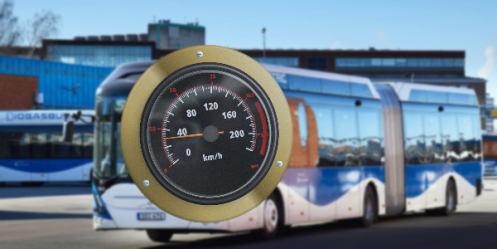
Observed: 30 km/h
